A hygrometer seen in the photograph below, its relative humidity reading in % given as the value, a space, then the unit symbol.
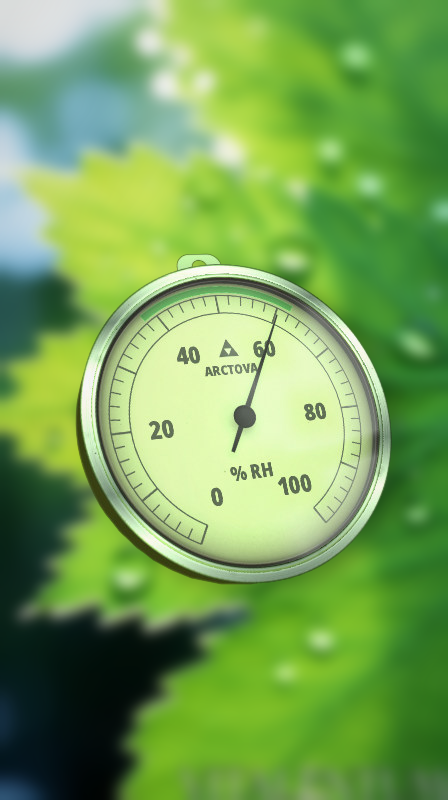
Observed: 60 %
